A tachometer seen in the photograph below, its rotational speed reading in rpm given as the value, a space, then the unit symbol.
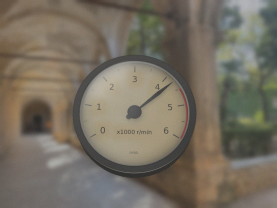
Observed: 4250 rpm
